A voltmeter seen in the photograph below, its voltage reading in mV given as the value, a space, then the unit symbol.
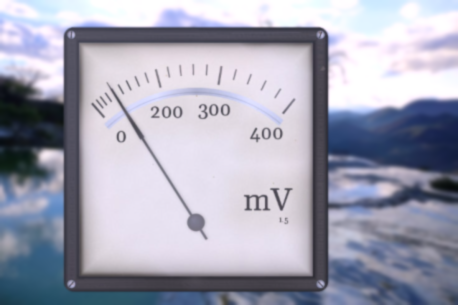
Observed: 100 mV
